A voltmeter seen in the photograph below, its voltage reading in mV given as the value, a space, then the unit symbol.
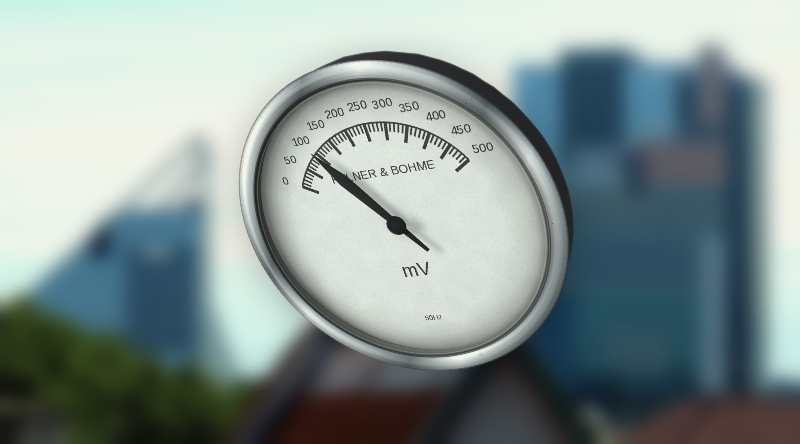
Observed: 100 mV
